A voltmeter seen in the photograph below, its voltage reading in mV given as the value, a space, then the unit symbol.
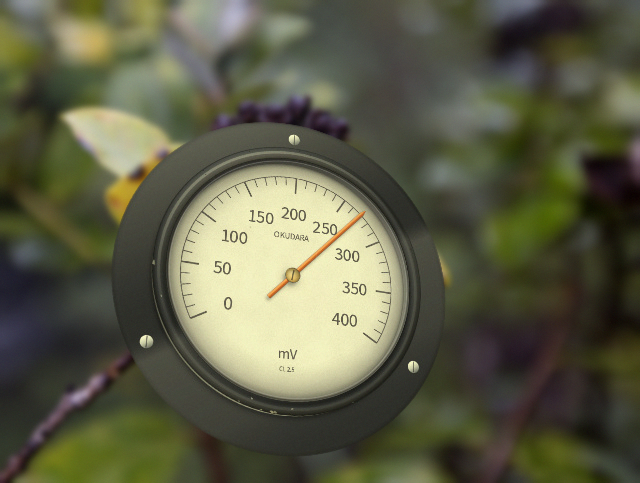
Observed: 270 mV
